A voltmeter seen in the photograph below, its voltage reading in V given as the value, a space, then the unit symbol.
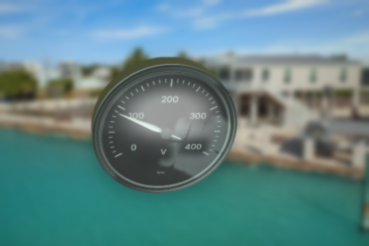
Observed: 90 V
